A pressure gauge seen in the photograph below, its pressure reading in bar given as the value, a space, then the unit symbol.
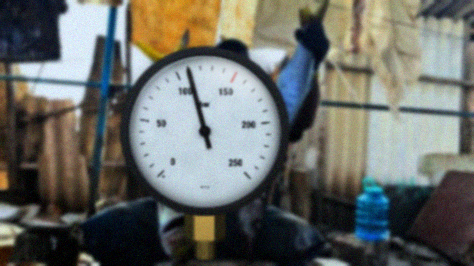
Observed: 110 bar
